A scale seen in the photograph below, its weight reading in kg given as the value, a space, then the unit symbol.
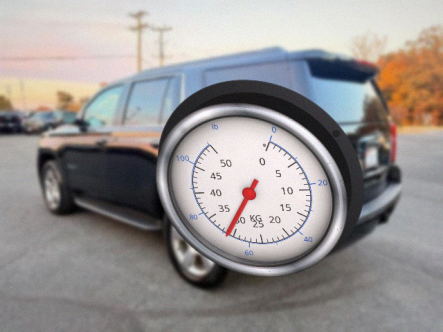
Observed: 31 kg
